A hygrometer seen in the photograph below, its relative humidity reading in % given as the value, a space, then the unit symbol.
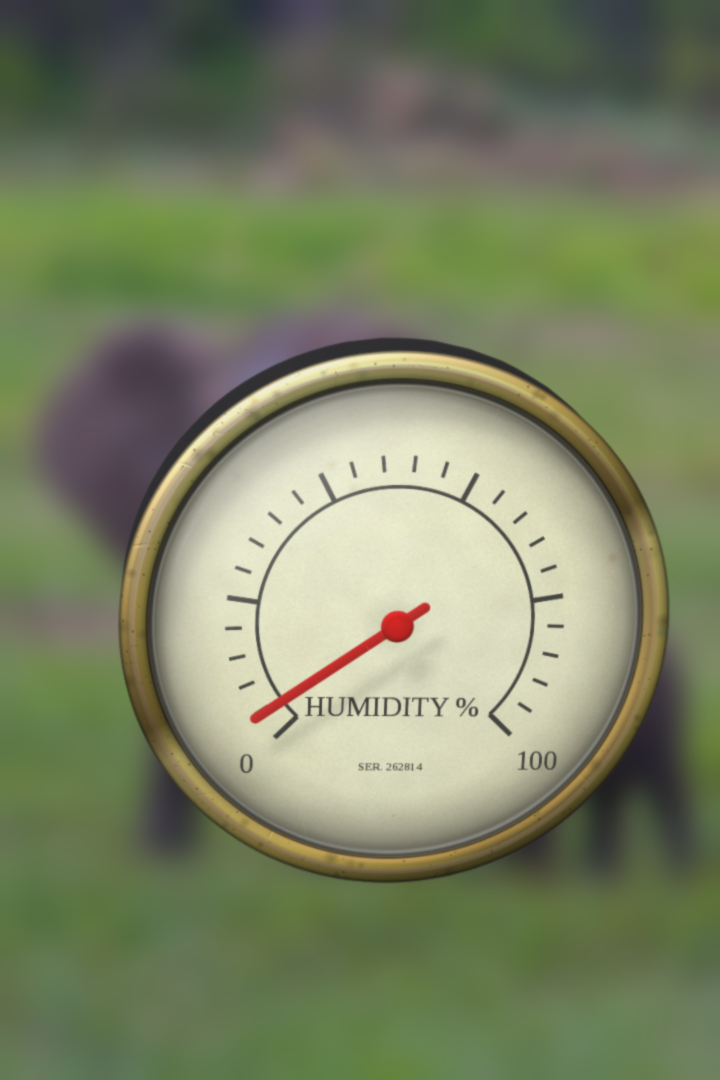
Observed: 4 %
